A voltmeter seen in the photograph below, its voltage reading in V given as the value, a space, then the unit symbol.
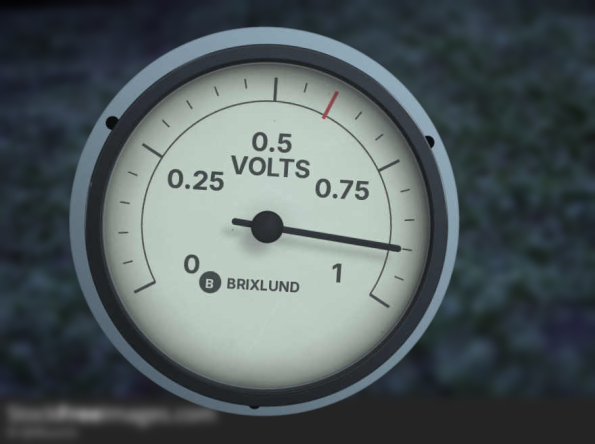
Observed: 0.9 V
